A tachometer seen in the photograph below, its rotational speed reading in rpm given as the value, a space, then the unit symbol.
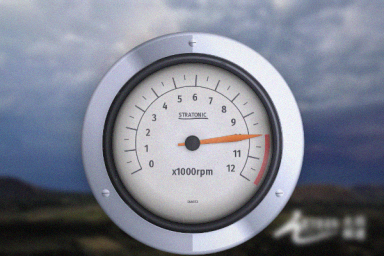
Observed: 10000 rpm
